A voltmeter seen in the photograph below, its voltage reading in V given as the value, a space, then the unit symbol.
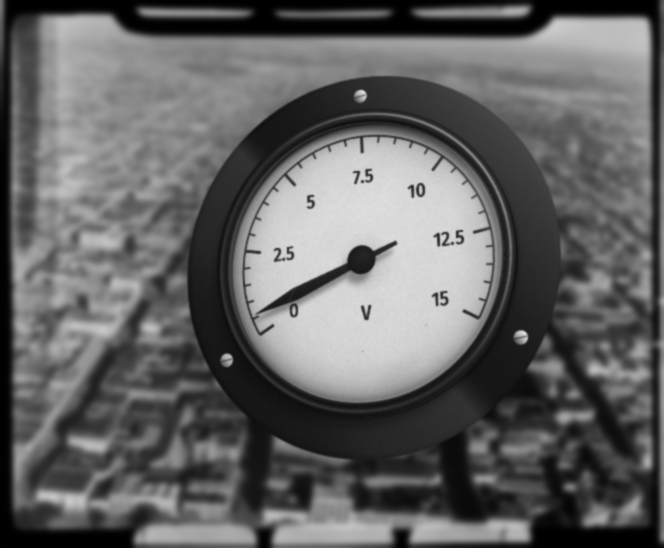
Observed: 0.5 V
